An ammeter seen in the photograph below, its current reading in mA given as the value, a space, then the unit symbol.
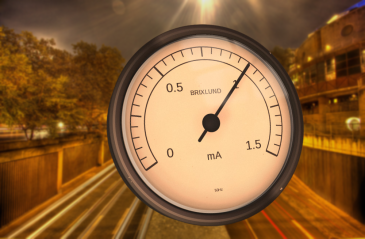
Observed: 1 mA
